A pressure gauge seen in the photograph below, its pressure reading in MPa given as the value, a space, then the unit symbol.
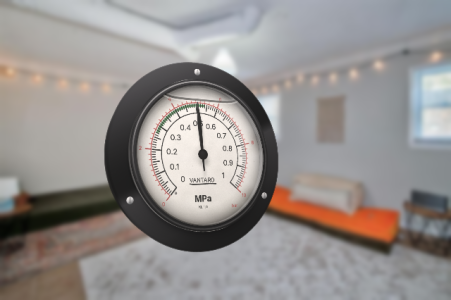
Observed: 0.5 MPa
